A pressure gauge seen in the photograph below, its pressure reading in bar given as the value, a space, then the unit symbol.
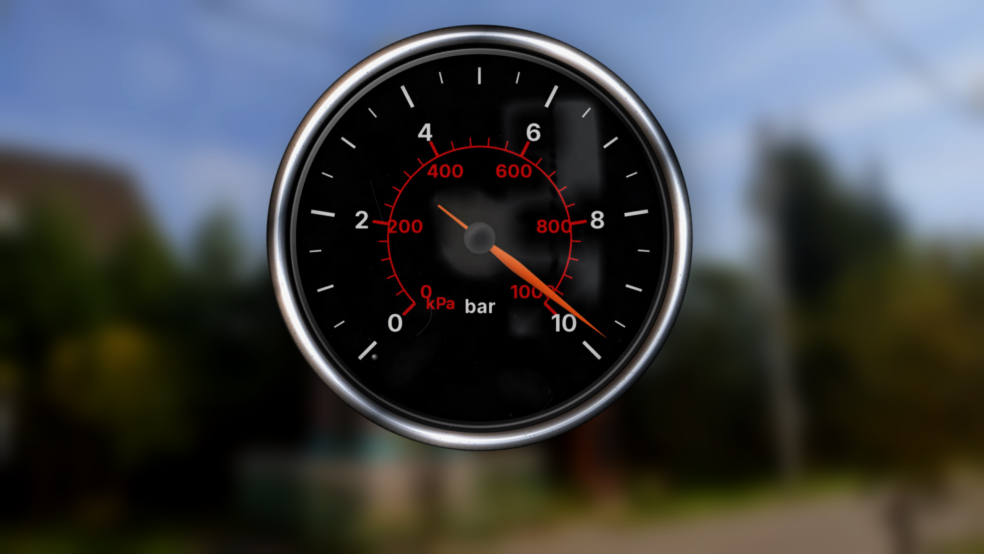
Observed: 9.75 bar
